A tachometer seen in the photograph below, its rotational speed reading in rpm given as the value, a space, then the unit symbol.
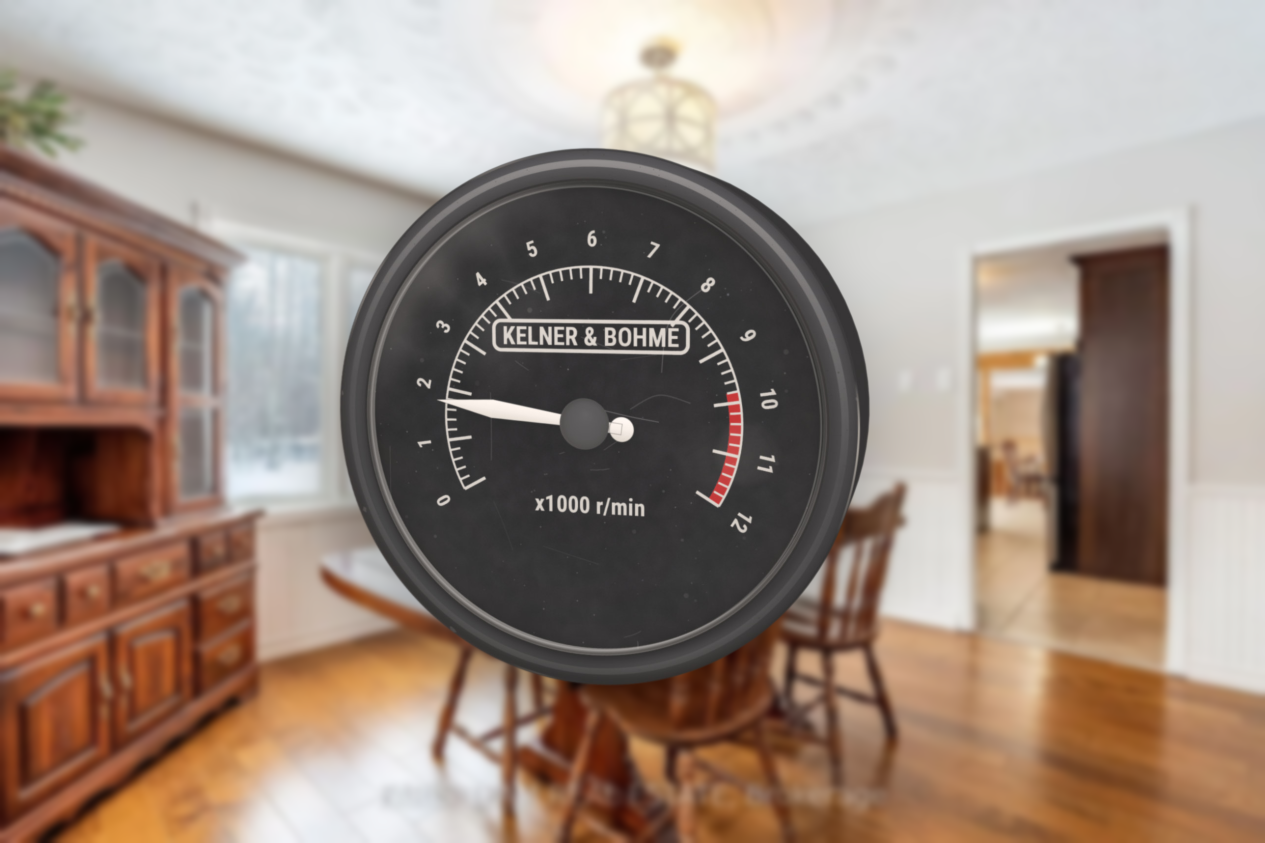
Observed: 1800 rpm
